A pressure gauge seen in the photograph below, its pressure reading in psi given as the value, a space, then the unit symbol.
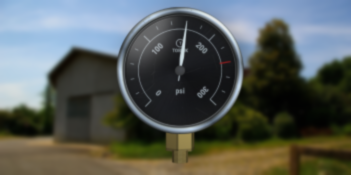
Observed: 160 psi
